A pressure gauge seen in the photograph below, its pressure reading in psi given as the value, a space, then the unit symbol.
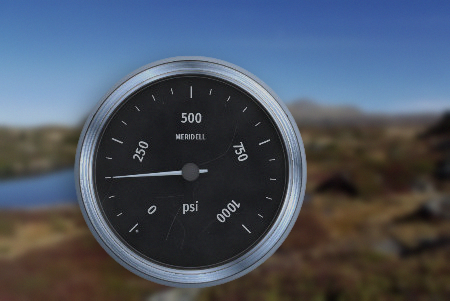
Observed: 150 psi
